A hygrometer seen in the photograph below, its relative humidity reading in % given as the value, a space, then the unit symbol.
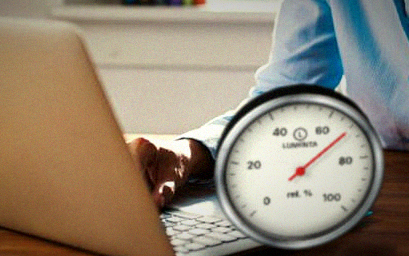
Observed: 68 %
